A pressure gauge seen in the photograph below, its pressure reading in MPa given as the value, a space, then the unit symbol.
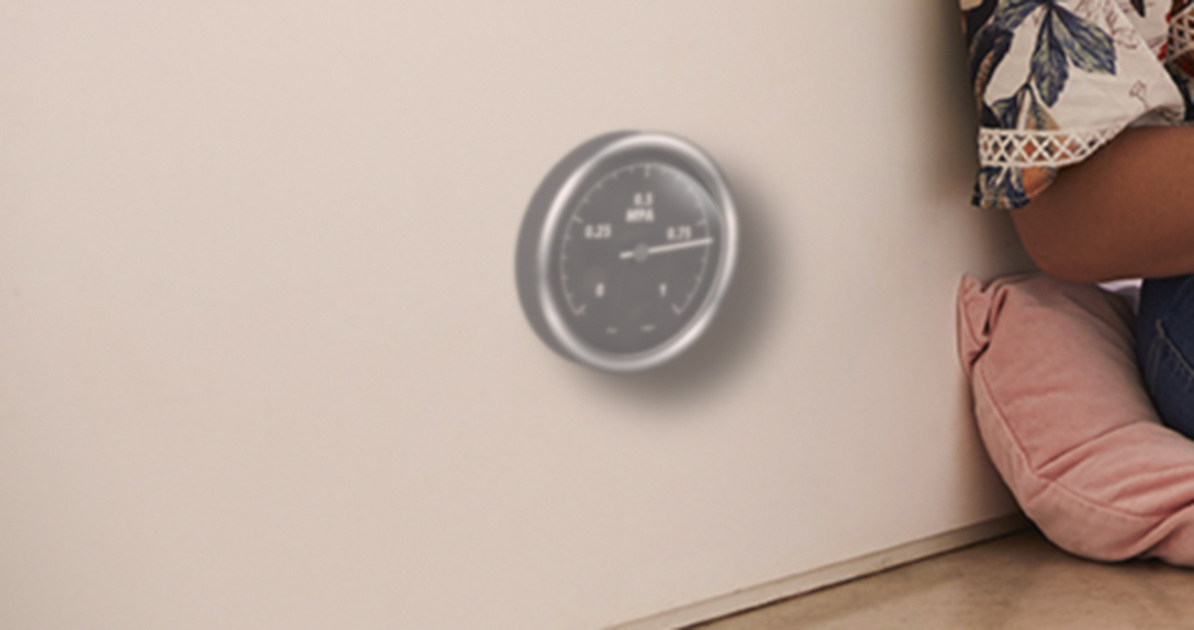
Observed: 0.8 MPa
